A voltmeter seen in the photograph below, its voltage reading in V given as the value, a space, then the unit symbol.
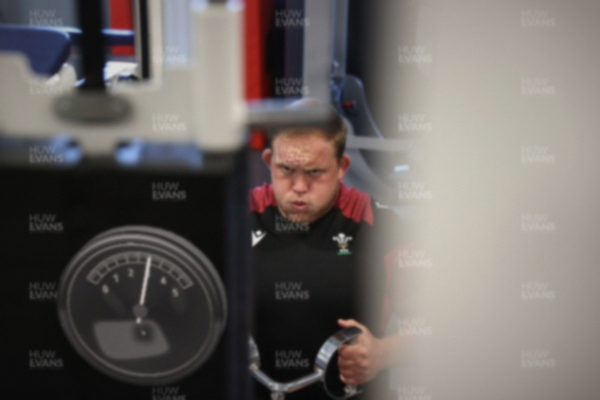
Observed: 3 V
